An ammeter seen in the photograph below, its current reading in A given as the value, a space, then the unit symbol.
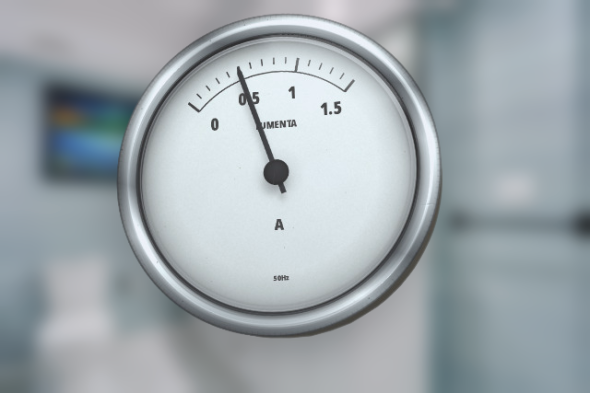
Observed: 0.5 A
